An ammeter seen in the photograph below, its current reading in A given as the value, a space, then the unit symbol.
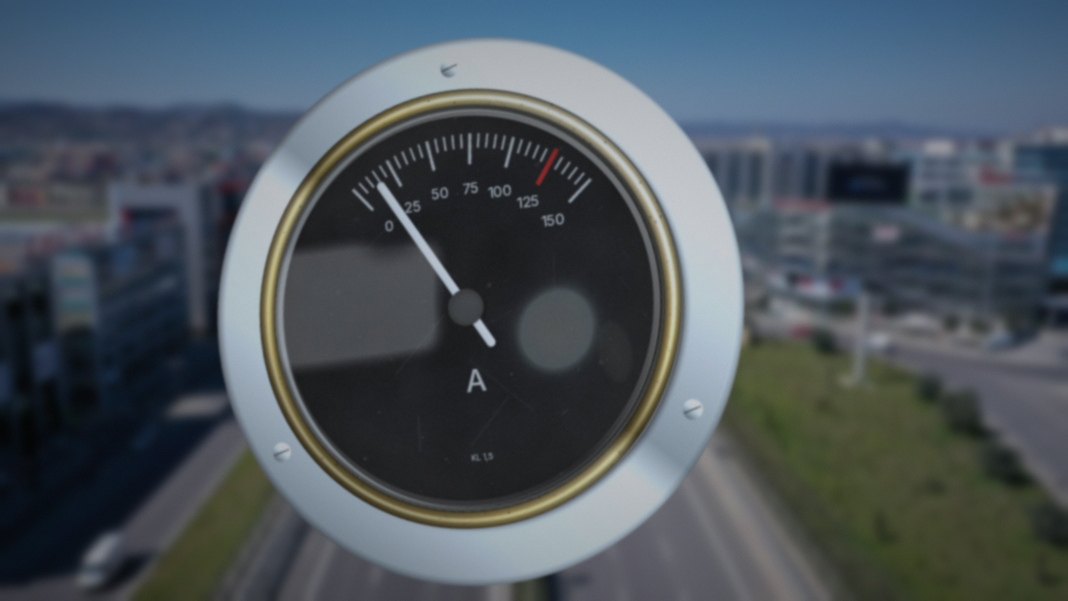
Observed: 15 A
